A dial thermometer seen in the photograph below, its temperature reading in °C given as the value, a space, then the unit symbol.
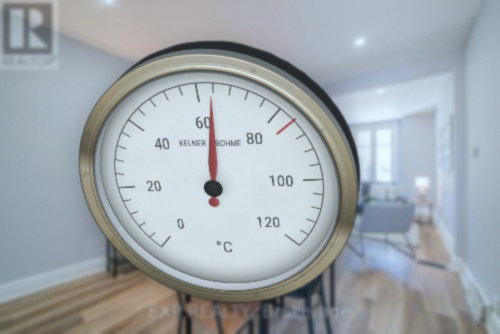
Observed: 64 °C
